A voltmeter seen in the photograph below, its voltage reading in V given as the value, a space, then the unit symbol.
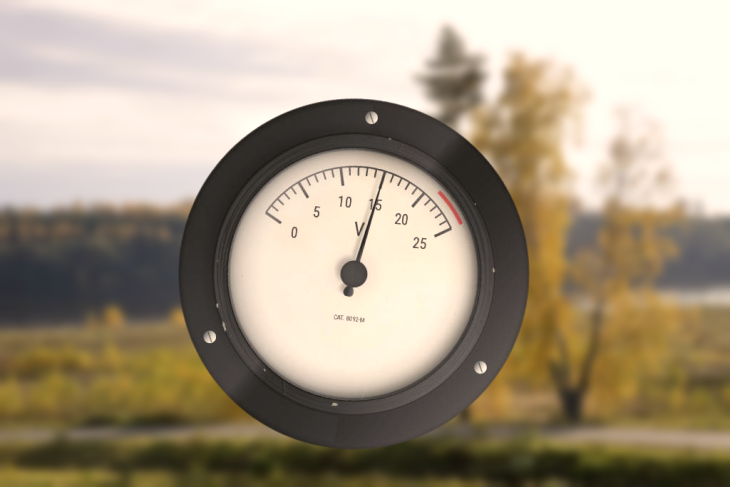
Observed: 15 V
